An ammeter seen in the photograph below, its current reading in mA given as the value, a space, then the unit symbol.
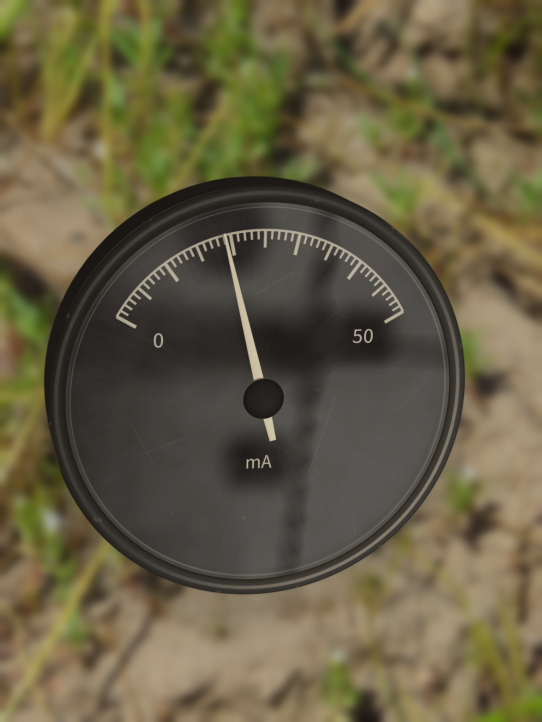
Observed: 19 mA
